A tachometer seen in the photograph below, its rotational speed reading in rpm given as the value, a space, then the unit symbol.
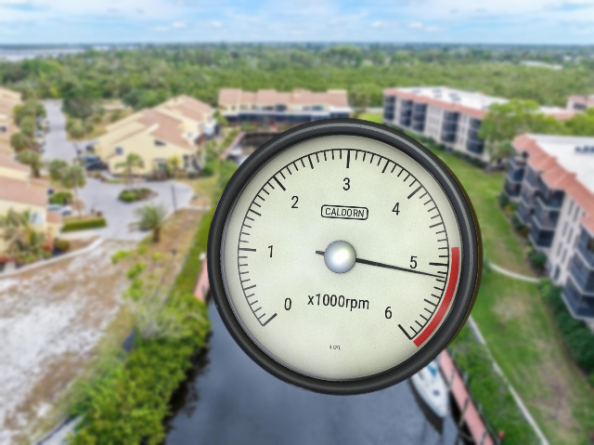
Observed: 5150 rpm
